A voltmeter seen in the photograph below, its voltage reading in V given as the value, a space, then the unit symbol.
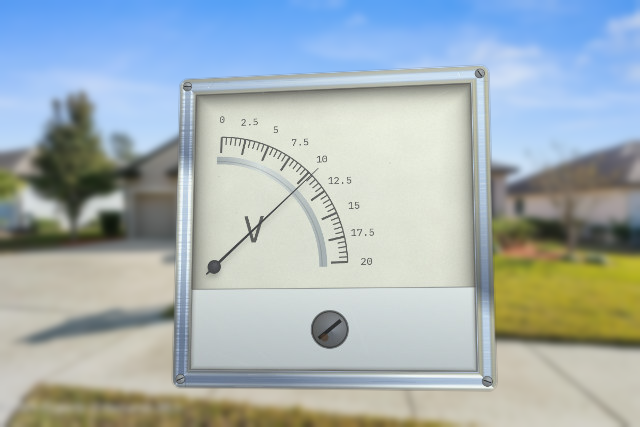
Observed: 10.5 V
